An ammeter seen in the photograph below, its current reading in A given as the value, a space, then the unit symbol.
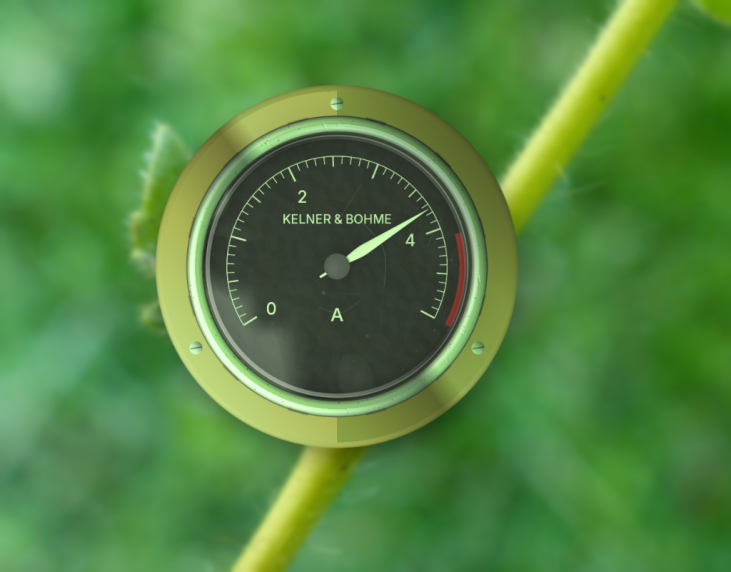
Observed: 3.75 A
